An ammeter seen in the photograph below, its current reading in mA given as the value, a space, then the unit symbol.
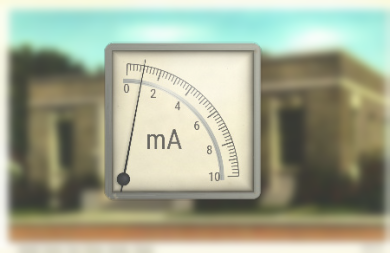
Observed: 1 mA
